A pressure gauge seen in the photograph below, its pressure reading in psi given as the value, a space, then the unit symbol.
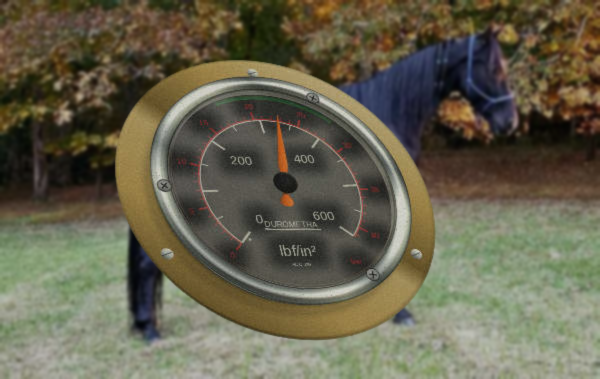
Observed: 325 psi
